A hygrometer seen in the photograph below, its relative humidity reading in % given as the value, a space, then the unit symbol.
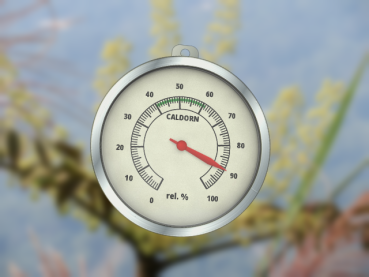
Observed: 90 %
